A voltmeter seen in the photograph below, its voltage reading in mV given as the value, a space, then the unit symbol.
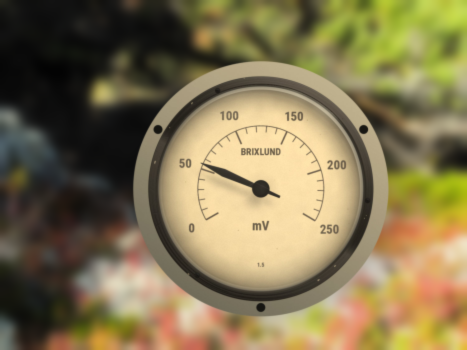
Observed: 55 mV
